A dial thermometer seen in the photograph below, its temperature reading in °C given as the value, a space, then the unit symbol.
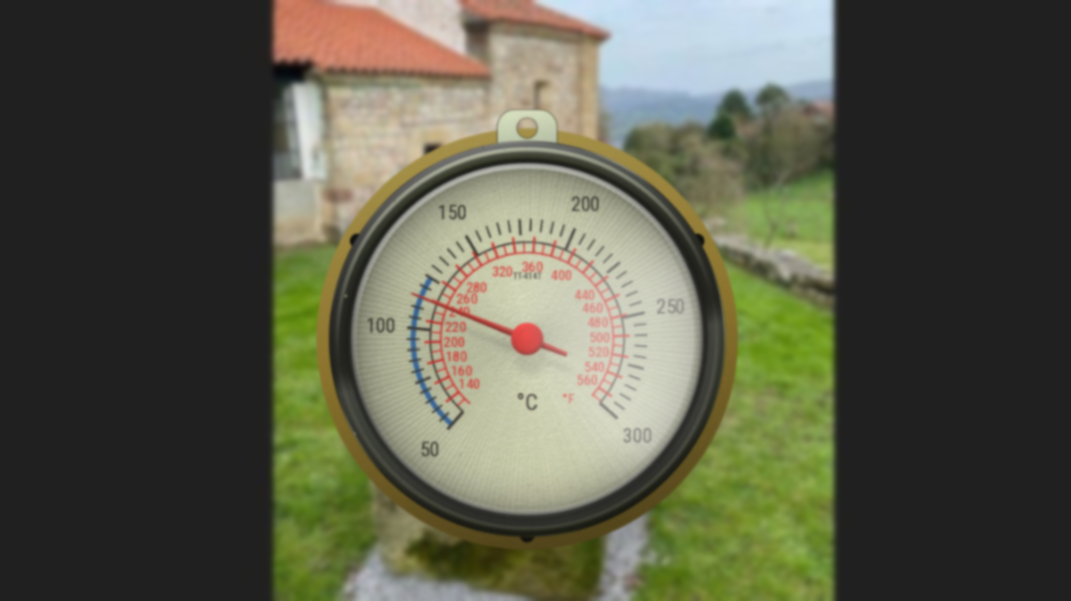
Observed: 115 °C
